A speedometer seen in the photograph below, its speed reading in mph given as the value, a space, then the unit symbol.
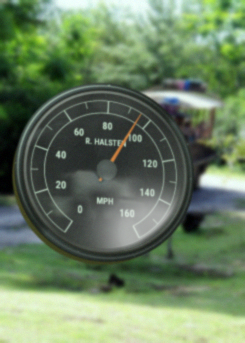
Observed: 95 mph
